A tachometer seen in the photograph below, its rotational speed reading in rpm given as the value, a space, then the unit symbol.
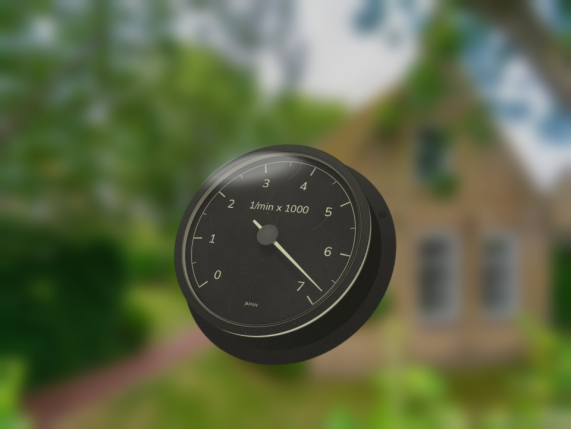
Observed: 6750 rpm
